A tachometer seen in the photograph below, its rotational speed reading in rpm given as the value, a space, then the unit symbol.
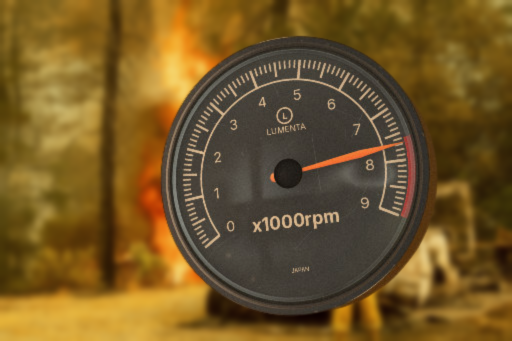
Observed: 7700 rpm
